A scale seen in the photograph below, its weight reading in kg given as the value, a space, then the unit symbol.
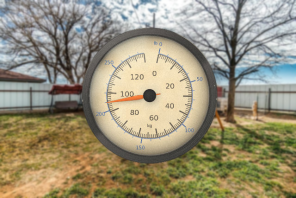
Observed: 95 kg
